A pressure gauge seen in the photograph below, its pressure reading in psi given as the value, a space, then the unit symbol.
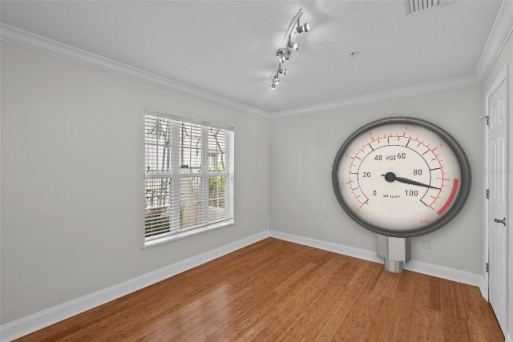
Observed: 90 psi
